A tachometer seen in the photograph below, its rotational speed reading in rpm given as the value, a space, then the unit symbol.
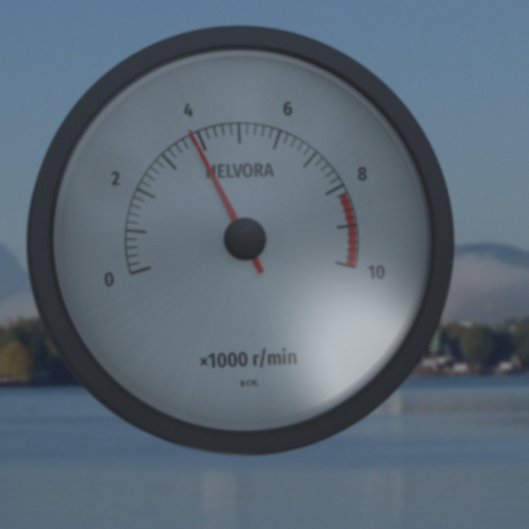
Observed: 3800 rpm
